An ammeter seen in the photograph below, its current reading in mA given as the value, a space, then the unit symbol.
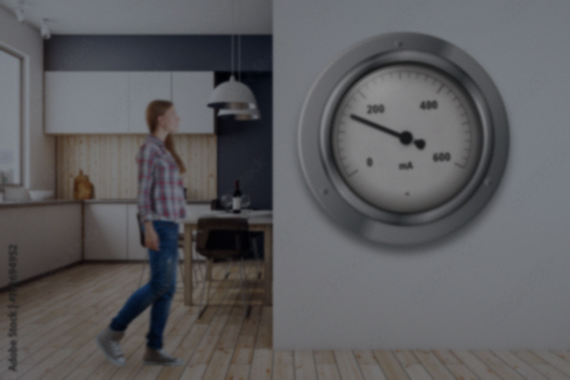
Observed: 140 mA
